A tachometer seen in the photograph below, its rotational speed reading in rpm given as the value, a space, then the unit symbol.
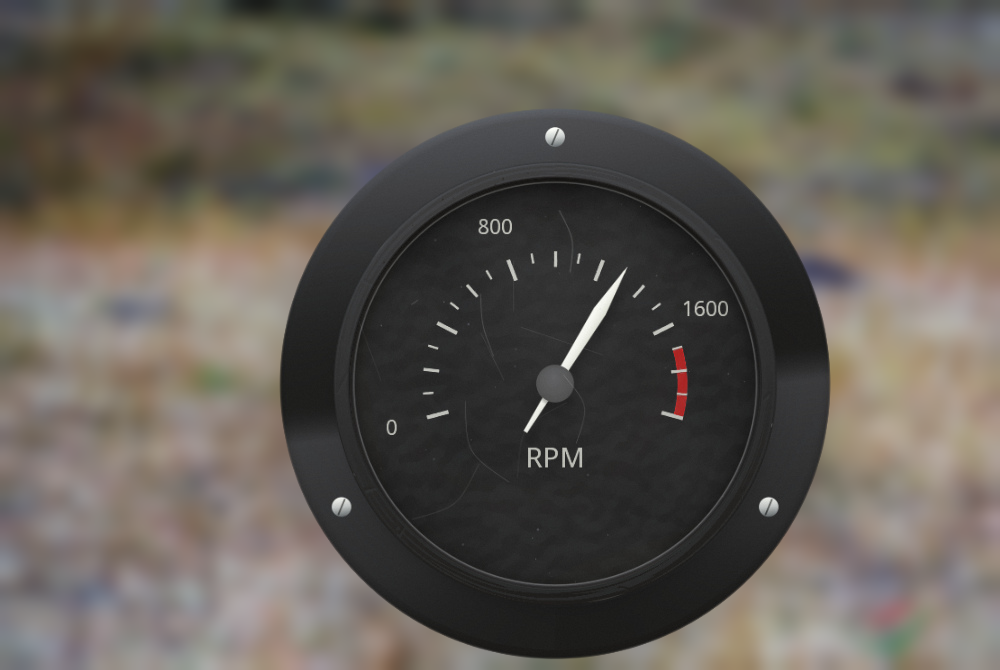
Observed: 1300 rpm
